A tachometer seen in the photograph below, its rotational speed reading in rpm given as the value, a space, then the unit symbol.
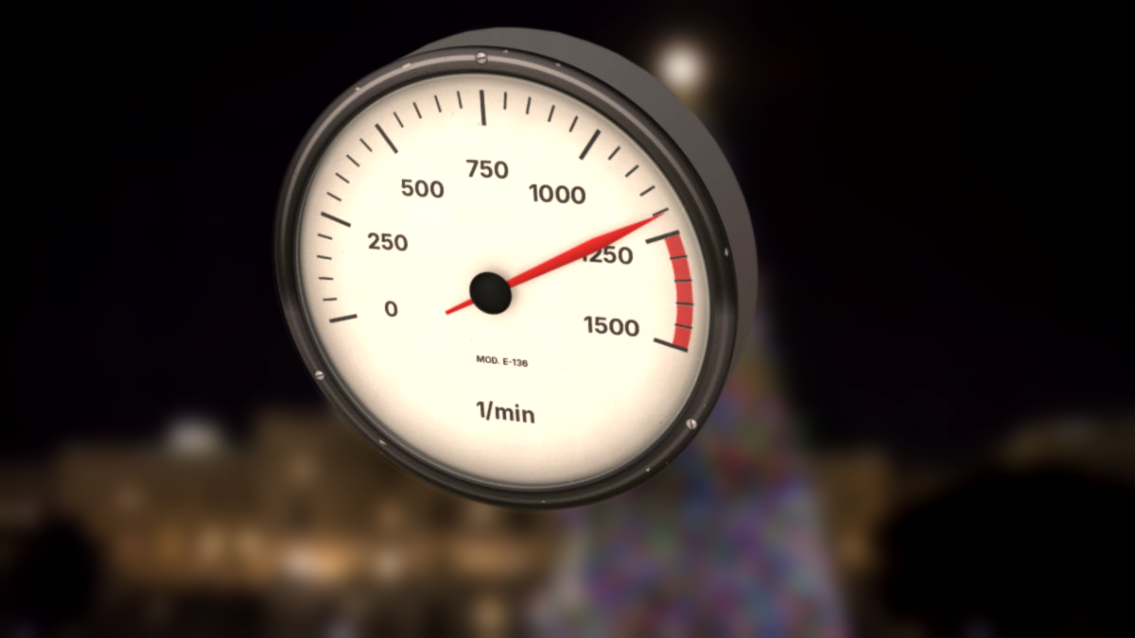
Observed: 1200 rpm
